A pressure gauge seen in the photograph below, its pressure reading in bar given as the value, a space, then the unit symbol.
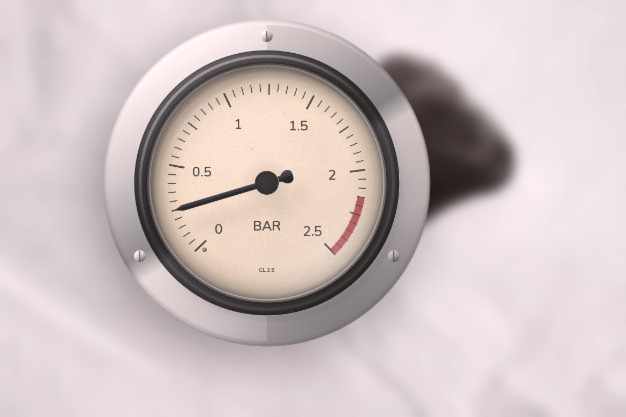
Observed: 0.25 bar
